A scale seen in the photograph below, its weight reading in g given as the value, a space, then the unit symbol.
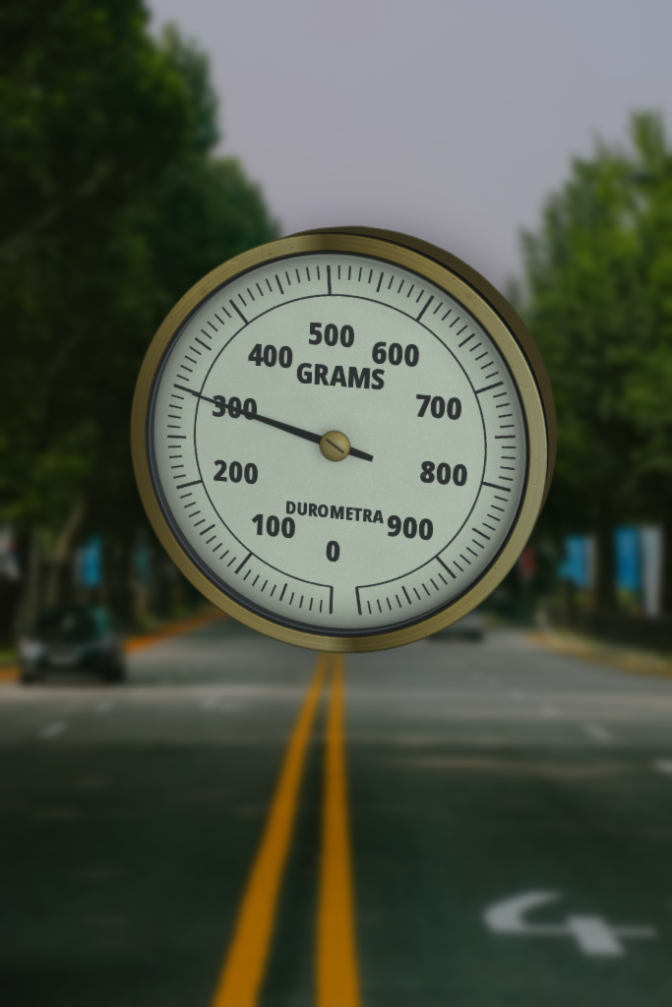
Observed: 300 g
